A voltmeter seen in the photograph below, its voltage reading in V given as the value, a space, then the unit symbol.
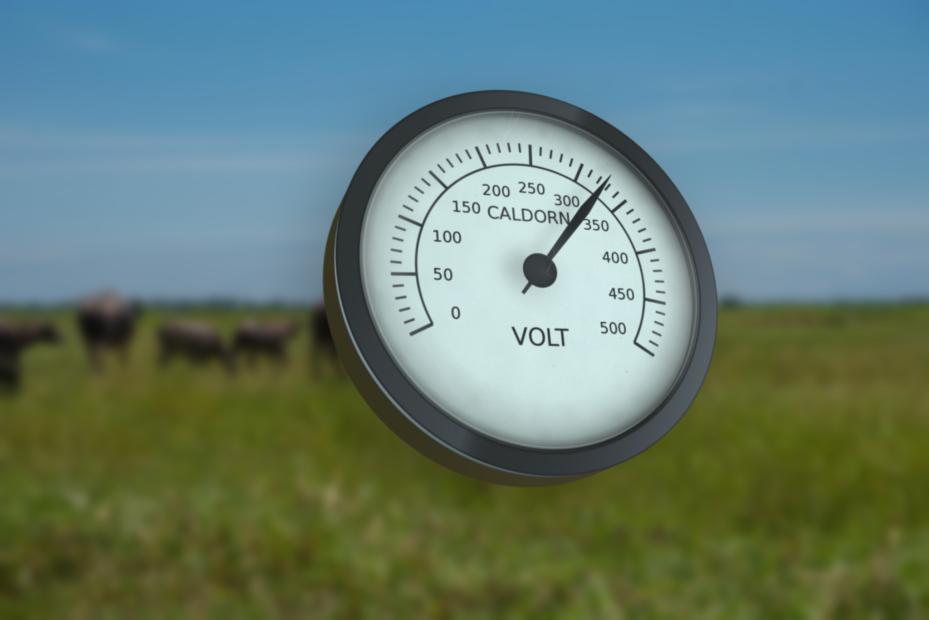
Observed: 325 V
